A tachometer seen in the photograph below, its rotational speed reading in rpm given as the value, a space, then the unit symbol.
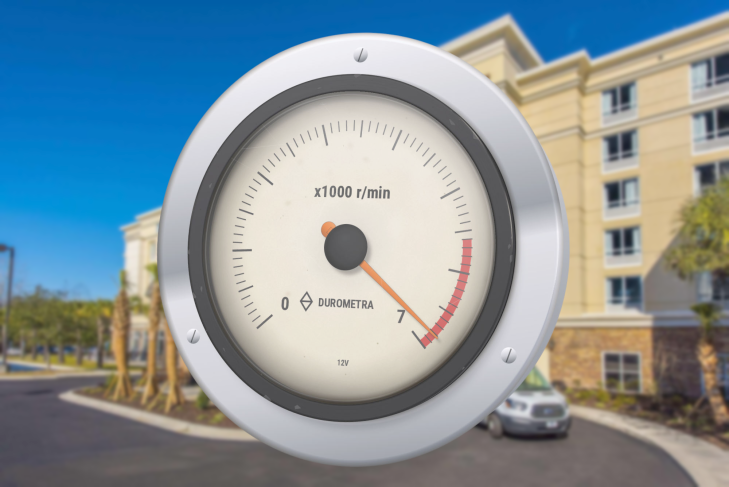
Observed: 6800 rpm
